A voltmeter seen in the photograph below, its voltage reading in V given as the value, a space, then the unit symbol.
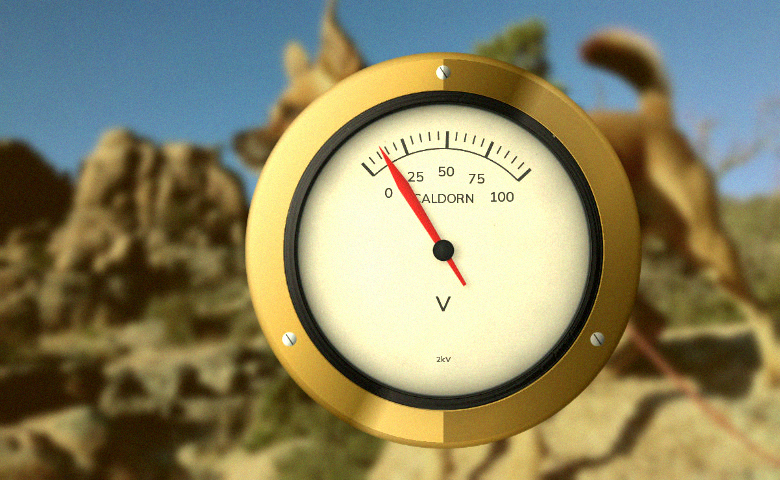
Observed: 12.5 V
